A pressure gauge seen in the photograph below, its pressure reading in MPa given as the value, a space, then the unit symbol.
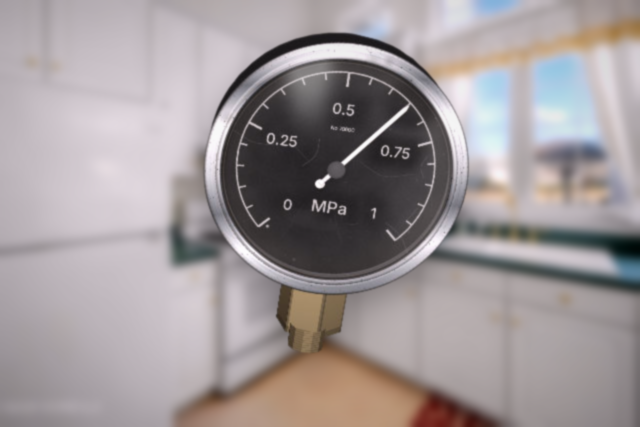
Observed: 0.65 MPa
